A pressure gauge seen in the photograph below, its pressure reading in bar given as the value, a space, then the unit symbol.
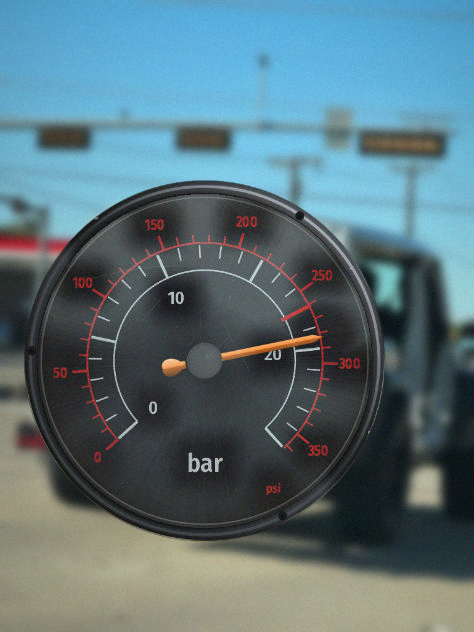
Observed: 19.5 bar
